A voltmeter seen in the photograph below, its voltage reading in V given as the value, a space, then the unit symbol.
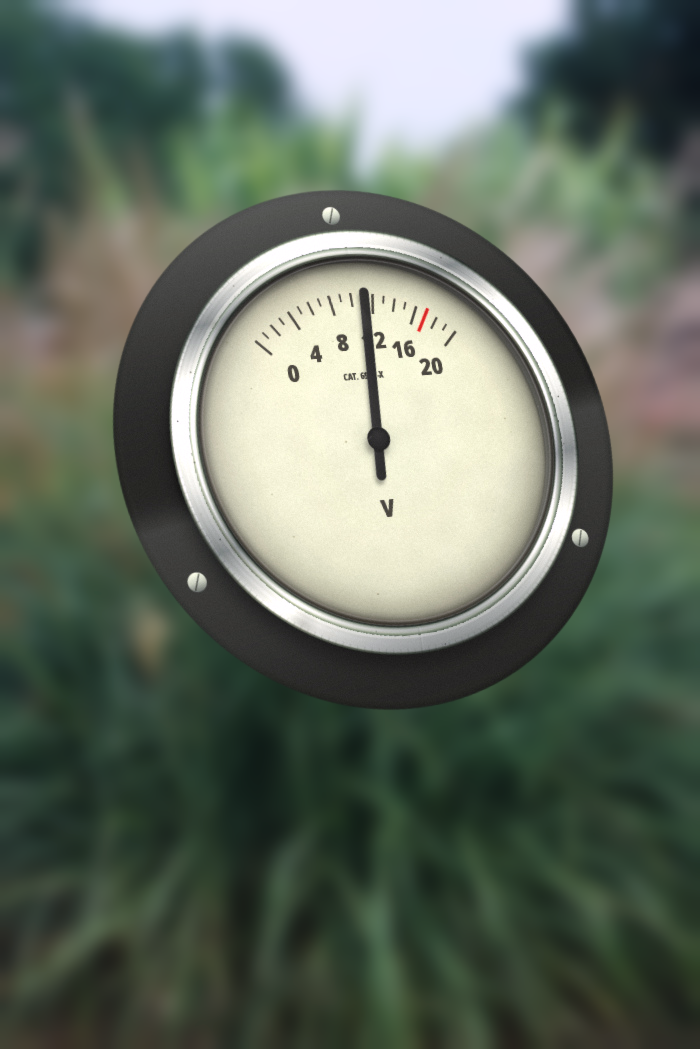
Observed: 11 V
